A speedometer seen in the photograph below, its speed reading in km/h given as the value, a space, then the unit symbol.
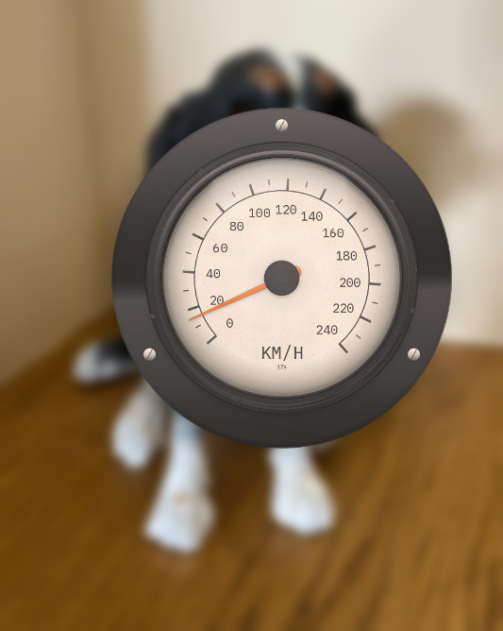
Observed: 15 km/h
